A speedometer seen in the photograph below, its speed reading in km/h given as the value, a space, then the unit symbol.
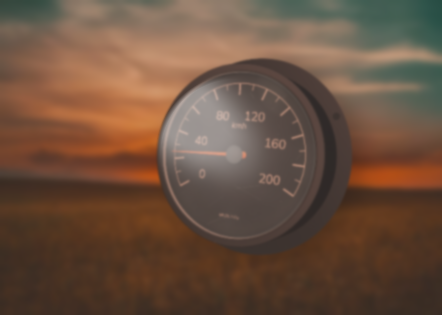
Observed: 25 km/h
